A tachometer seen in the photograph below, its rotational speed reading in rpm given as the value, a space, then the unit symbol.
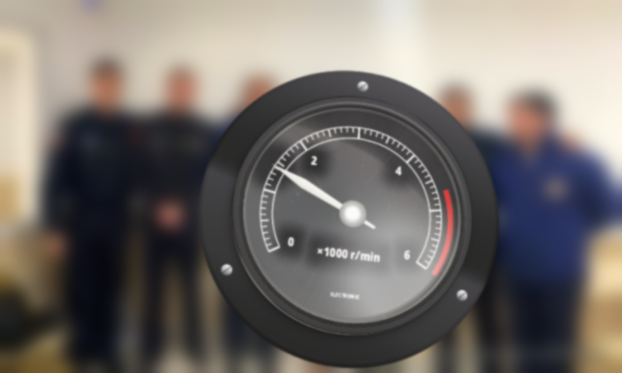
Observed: 1400 rpm
